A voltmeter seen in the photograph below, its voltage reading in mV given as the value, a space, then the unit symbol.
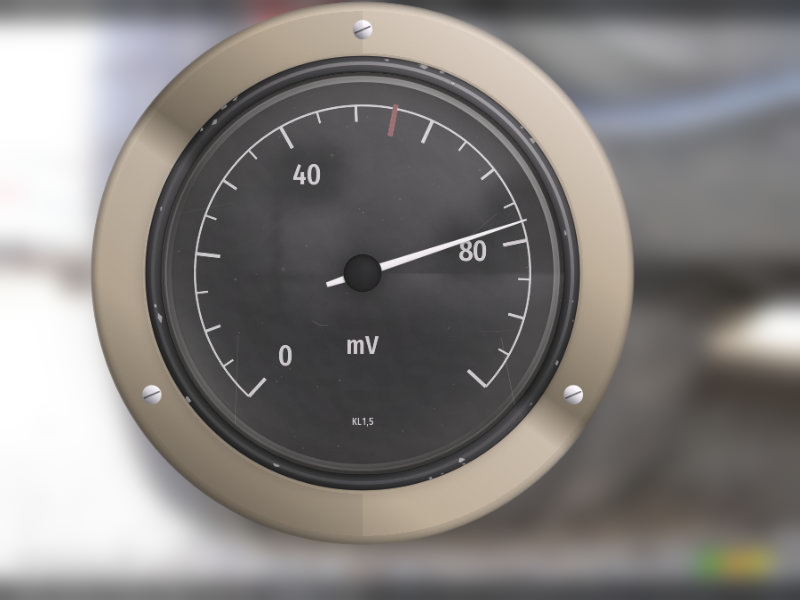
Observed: 77.5 mV
